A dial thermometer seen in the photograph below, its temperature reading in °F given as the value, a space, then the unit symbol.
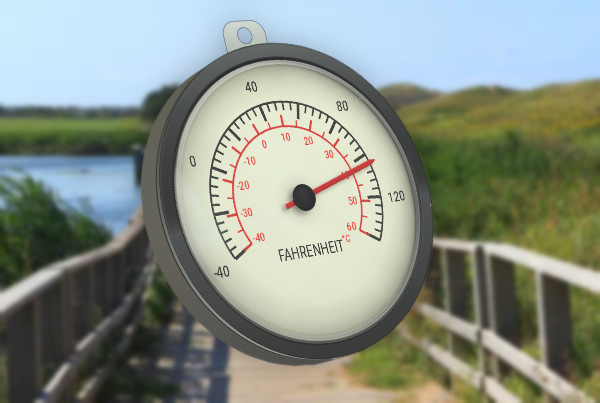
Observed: 104 °F
